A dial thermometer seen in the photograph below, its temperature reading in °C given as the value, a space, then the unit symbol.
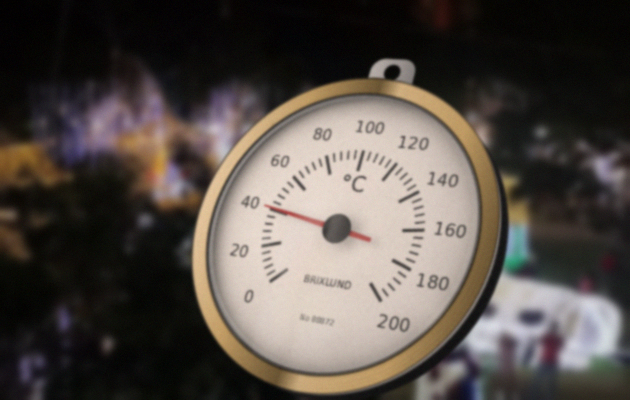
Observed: 40 °C
